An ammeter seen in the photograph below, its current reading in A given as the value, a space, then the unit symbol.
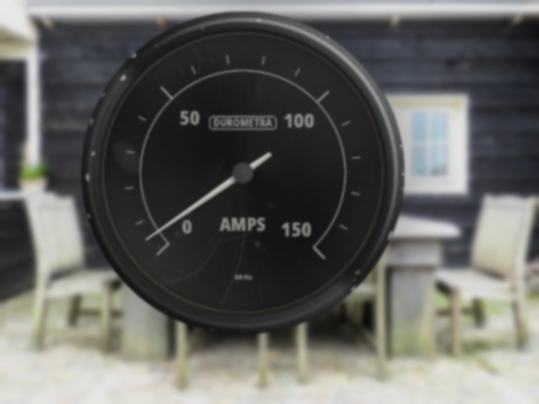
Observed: 5 A
